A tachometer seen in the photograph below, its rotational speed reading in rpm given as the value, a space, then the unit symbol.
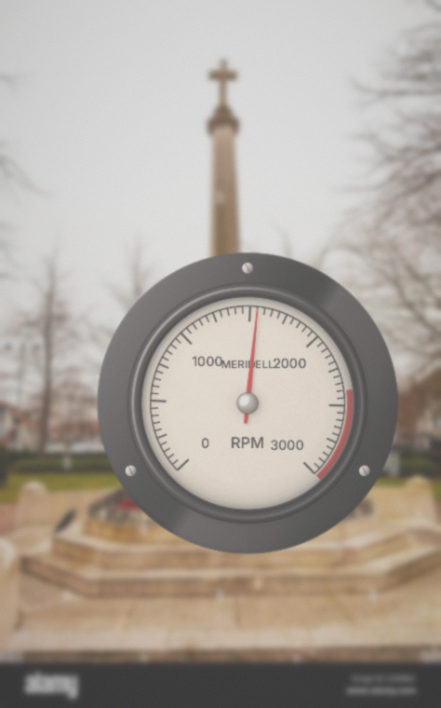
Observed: 1550 rpm
